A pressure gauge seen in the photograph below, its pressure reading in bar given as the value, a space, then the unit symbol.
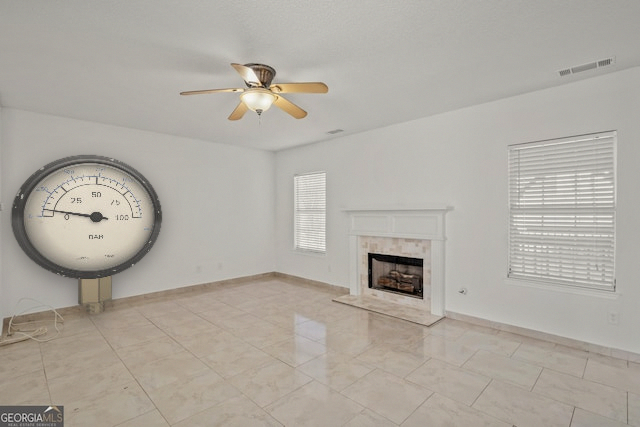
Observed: 5 bar
